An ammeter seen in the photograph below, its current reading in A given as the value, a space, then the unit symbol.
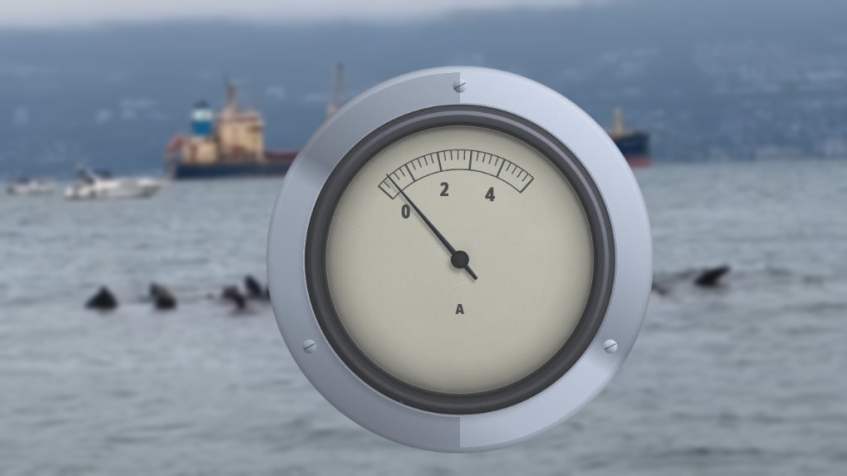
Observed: 0.4 A
